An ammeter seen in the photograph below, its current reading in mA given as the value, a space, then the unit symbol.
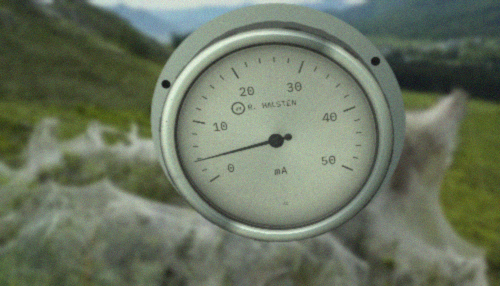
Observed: 4 mA
